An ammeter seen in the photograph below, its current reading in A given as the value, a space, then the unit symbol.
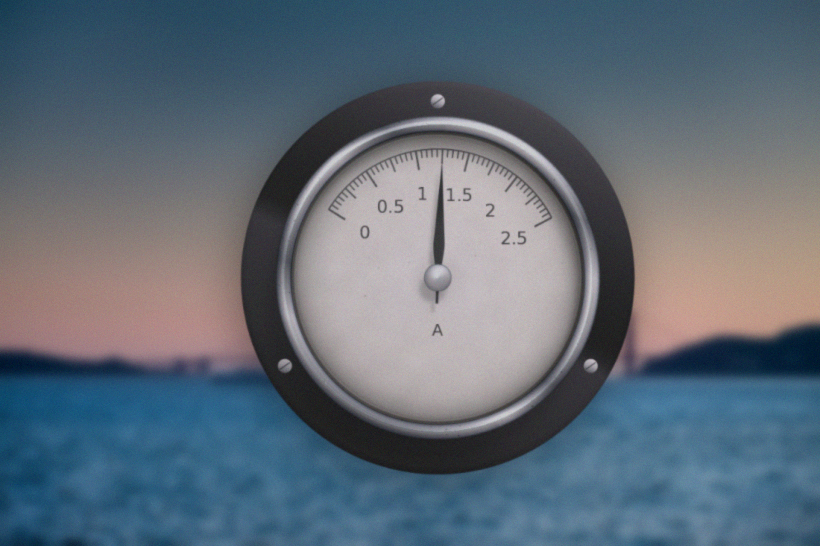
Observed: 1.25 A
